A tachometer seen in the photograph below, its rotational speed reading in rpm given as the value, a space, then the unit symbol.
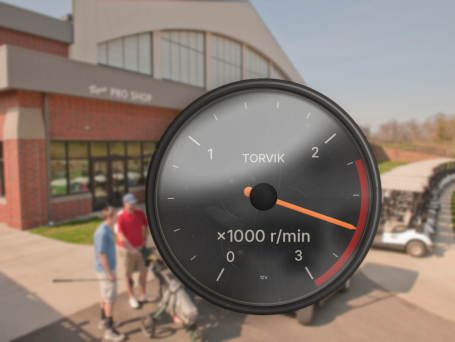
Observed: 2600 rpm
